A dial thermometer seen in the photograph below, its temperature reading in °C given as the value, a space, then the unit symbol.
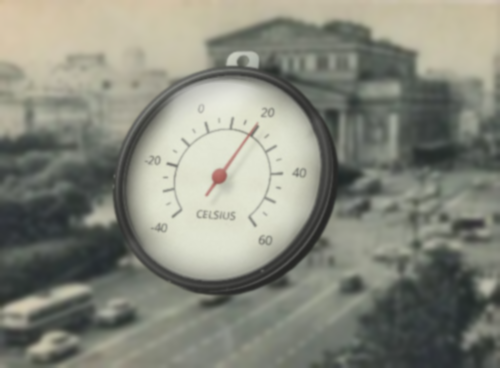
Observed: 20 °C
